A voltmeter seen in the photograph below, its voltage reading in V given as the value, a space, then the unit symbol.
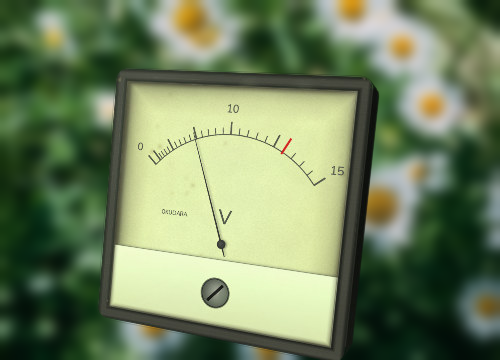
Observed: 7.5 V
